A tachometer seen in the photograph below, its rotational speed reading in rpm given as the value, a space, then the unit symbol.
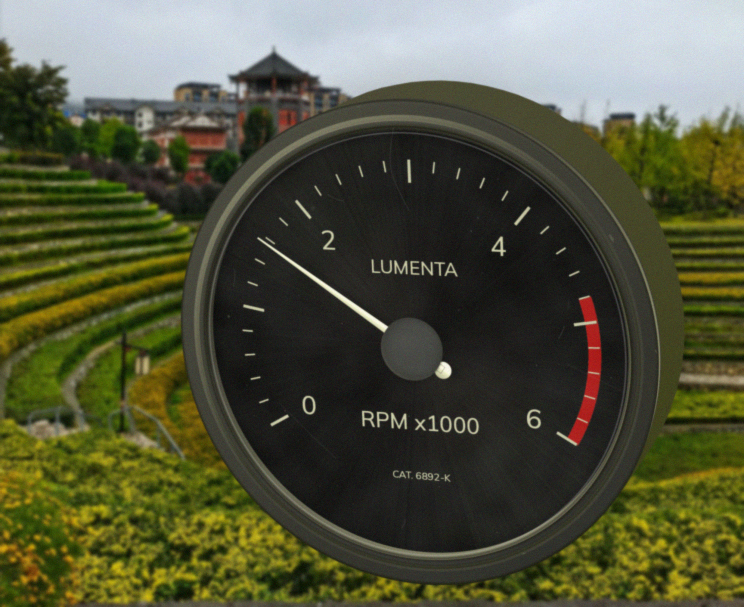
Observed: 1600 rpm
